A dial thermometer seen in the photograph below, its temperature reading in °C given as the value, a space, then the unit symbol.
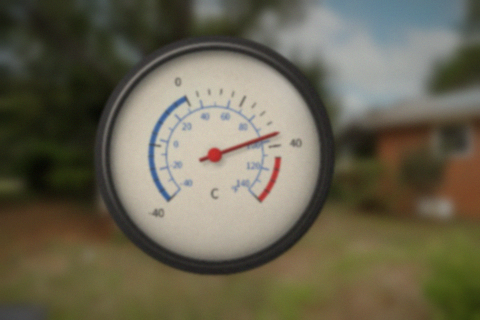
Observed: 36 °C
